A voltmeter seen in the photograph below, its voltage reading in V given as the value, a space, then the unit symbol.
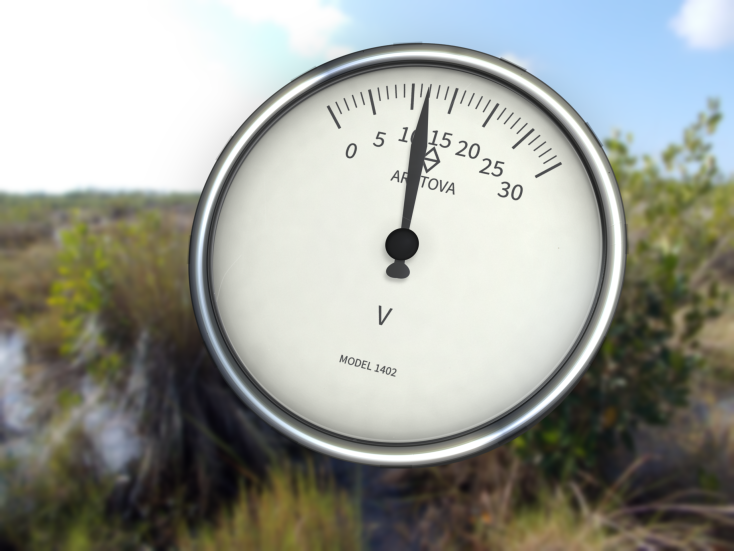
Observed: 12 V
